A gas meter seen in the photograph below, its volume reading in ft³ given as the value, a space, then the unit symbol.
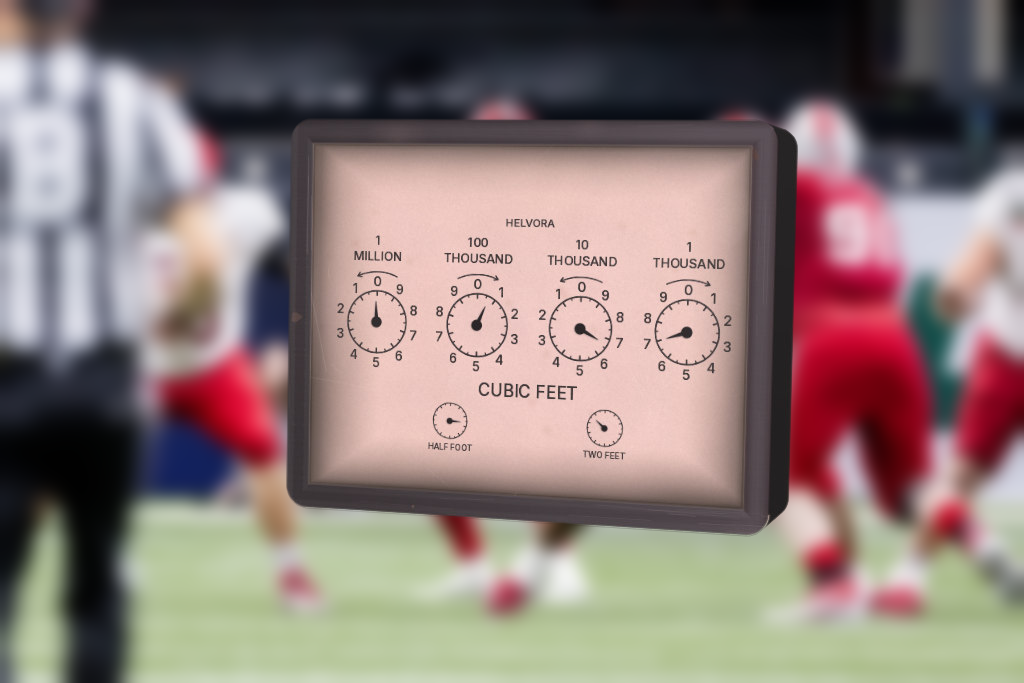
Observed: 6700 ft³
